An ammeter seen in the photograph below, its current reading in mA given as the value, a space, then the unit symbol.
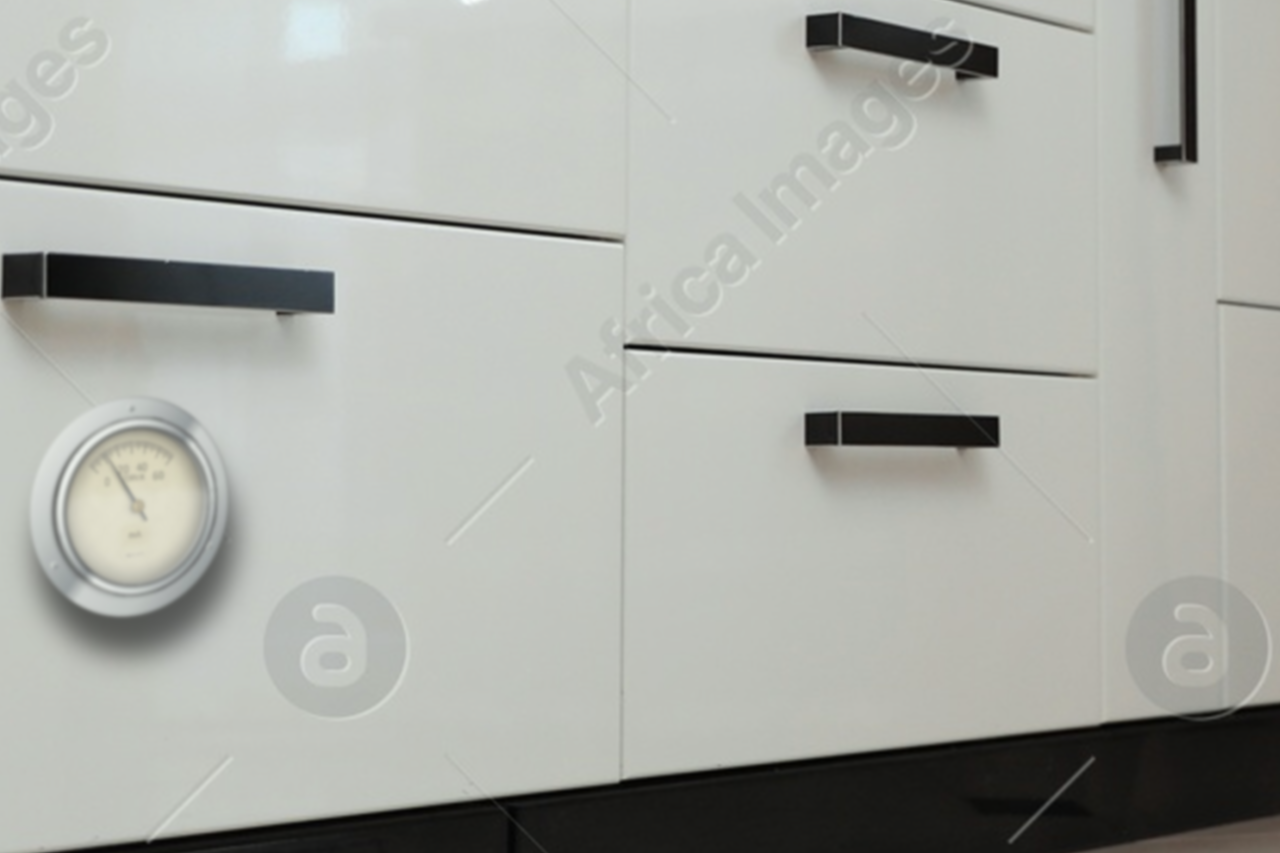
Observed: 10 mA
